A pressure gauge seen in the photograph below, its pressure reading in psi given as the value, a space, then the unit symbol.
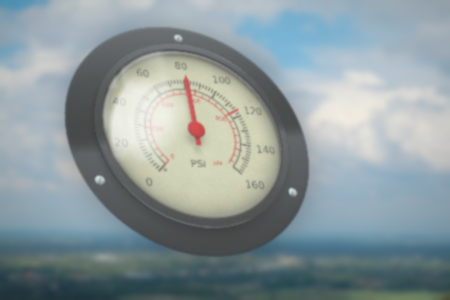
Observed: 80 psi
